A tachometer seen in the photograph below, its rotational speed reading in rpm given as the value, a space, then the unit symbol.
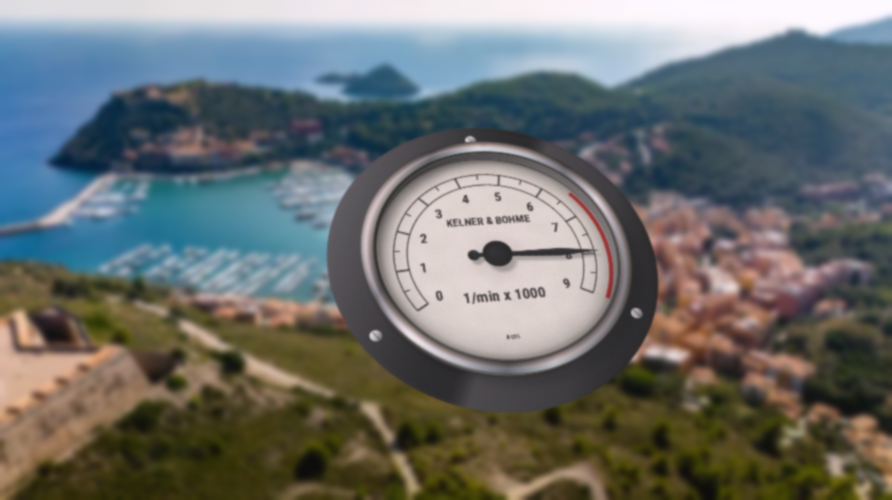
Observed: 8000 rpm
